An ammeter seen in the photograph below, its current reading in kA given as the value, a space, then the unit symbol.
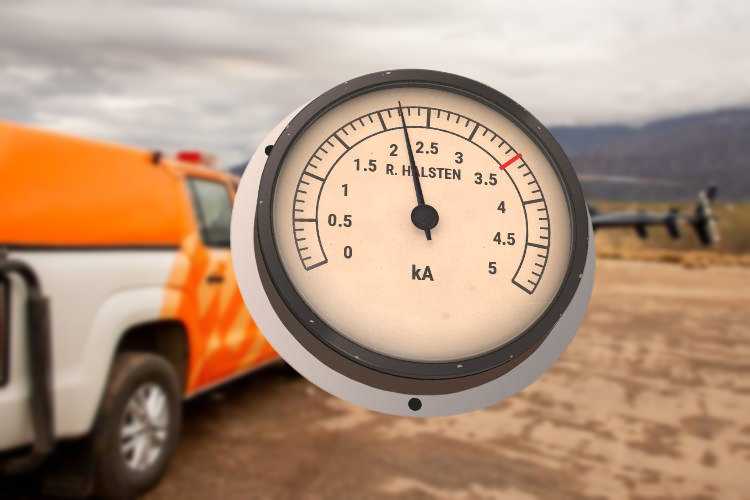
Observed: 2.2 kA
